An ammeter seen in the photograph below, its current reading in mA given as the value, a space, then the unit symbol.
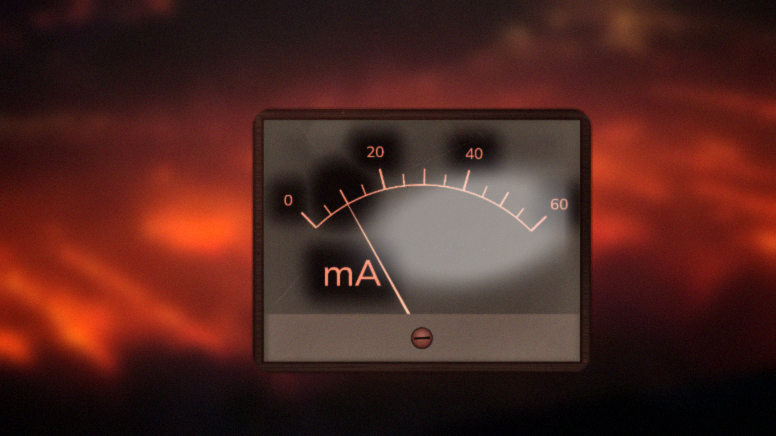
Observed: 10 mA
